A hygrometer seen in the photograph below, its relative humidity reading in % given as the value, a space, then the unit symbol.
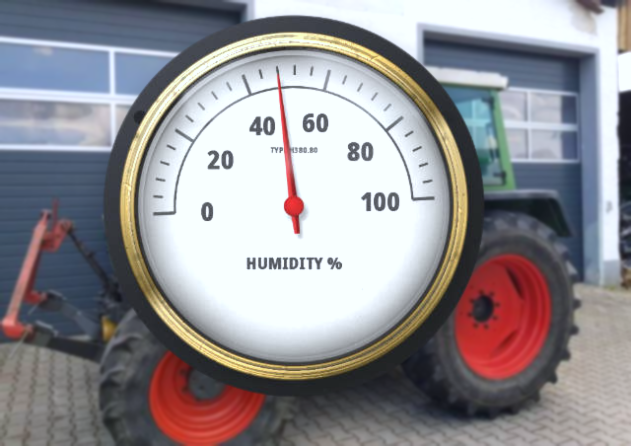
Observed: 48 %
